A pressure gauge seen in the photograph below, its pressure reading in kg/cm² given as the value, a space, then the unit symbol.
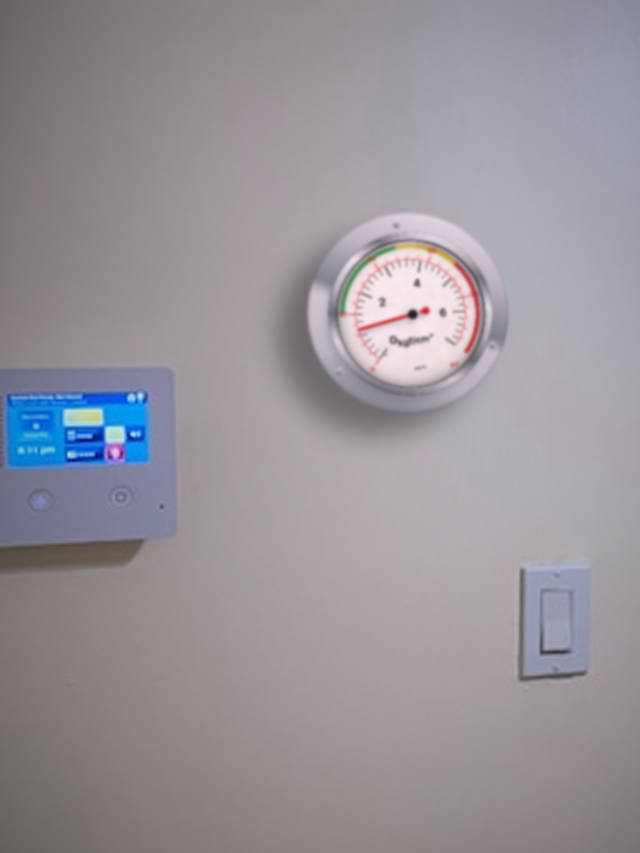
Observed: 1 kg/cm²
